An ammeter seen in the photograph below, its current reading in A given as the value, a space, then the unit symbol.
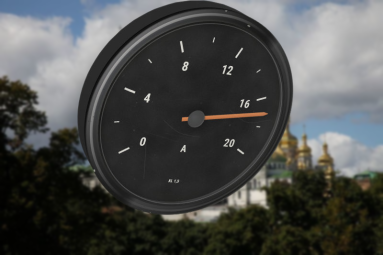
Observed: 17 A
